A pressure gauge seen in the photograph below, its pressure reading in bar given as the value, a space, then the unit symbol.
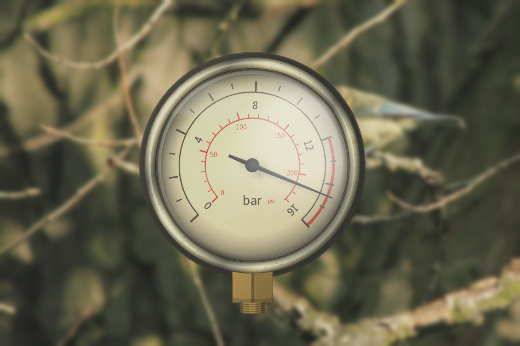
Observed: 14.5 bar
